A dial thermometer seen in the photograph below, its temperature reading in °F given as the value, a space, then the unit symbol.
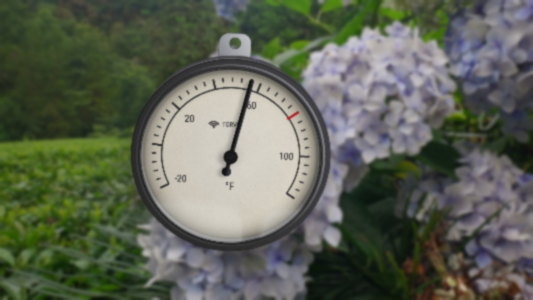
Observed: 56 °F
